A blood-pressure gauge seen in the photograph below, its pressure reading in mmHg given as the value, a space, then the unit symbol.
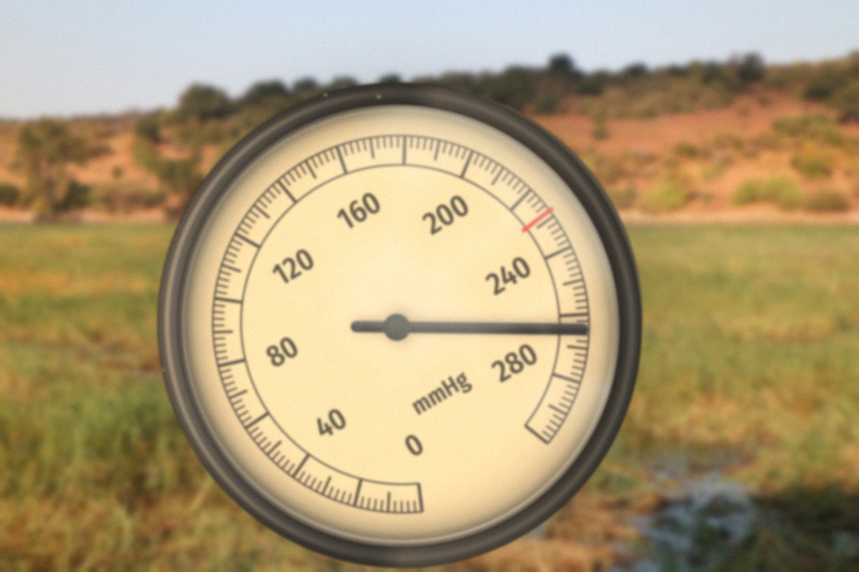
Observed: 264 mmHg
